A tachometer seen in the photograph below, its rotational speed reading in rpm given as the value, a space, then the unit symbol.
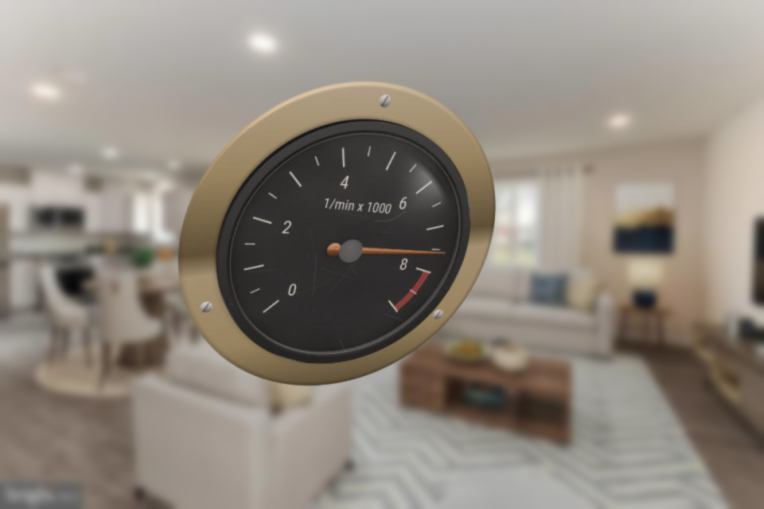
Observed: 7500 rpm
